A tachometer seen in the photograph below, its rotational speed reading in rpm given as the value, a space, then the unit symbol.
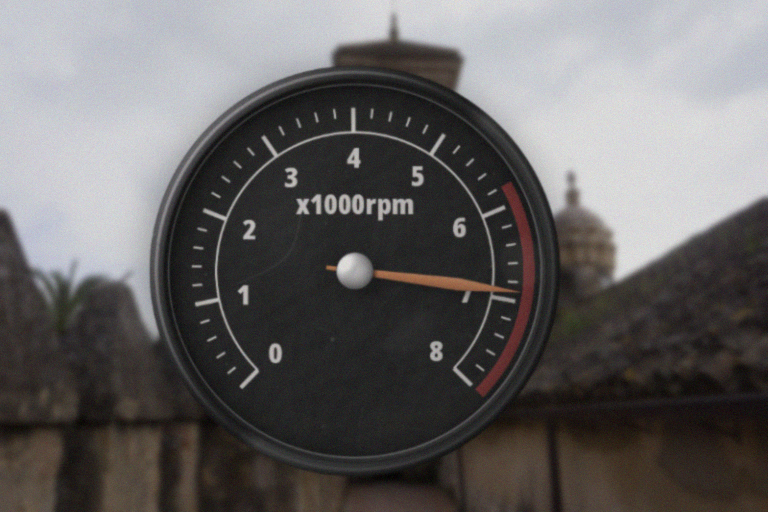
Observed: 6900 rpm
